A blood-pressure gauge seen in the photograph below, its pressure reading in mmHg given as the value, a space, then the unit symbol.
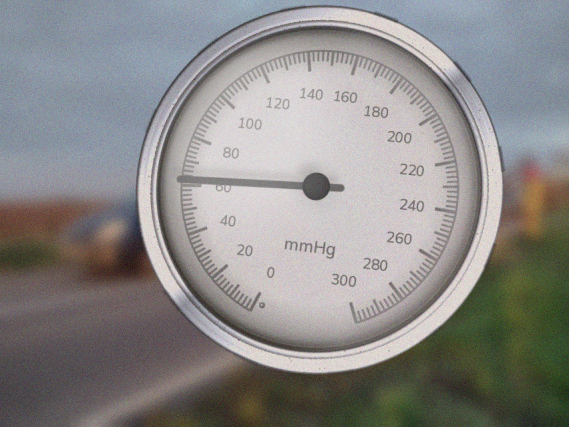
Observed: 62 mmHg
